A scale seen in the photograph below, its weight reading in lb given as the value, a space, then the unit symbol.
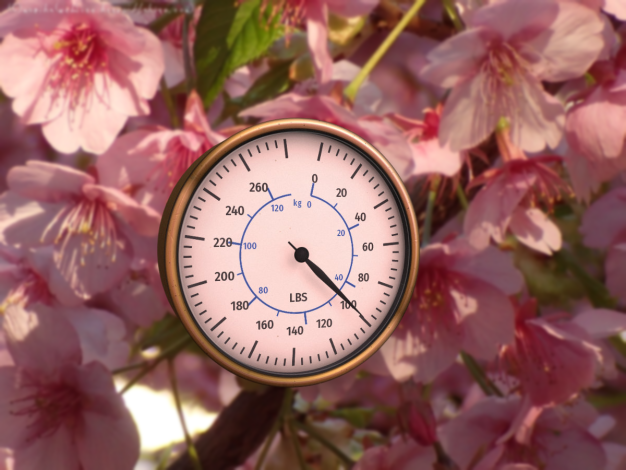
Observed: 100 lb
